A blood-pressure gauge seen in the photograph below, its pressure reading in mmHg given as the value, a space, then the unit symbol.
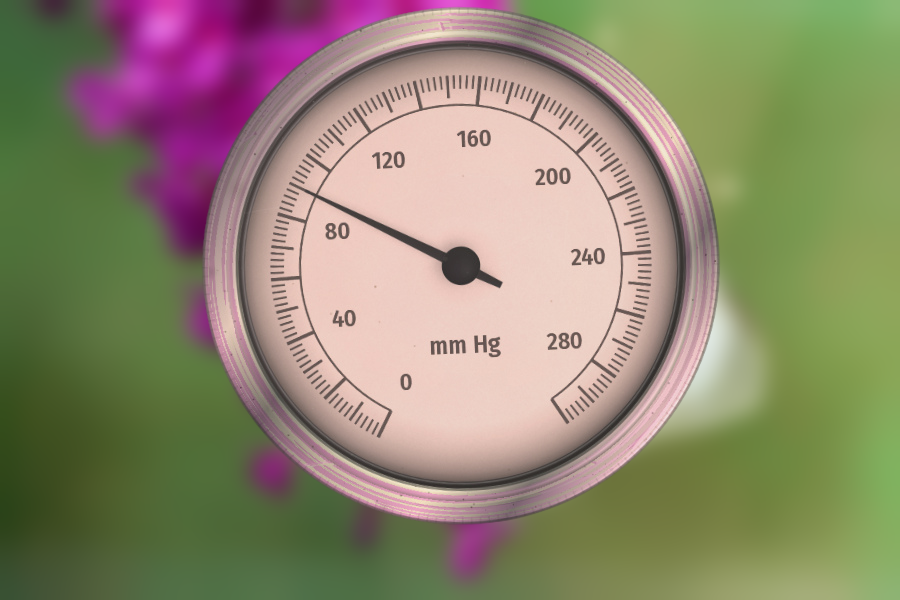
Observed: 90 mmHg
